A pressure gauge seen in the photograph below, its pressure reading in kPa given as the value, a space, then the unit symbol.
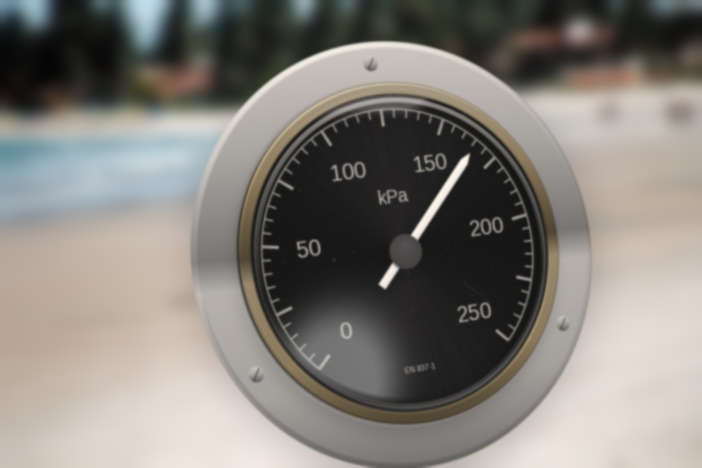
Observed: 165 kPa
